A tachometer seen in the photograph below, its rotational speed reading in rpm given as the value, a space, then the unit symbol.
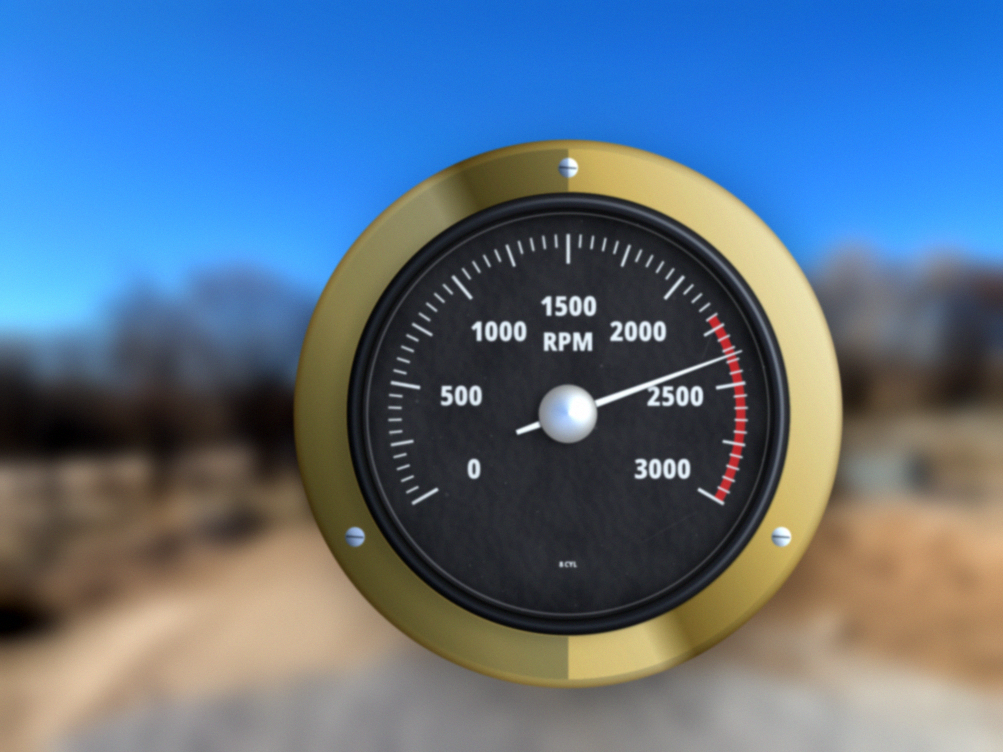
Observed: 2375 rpm
